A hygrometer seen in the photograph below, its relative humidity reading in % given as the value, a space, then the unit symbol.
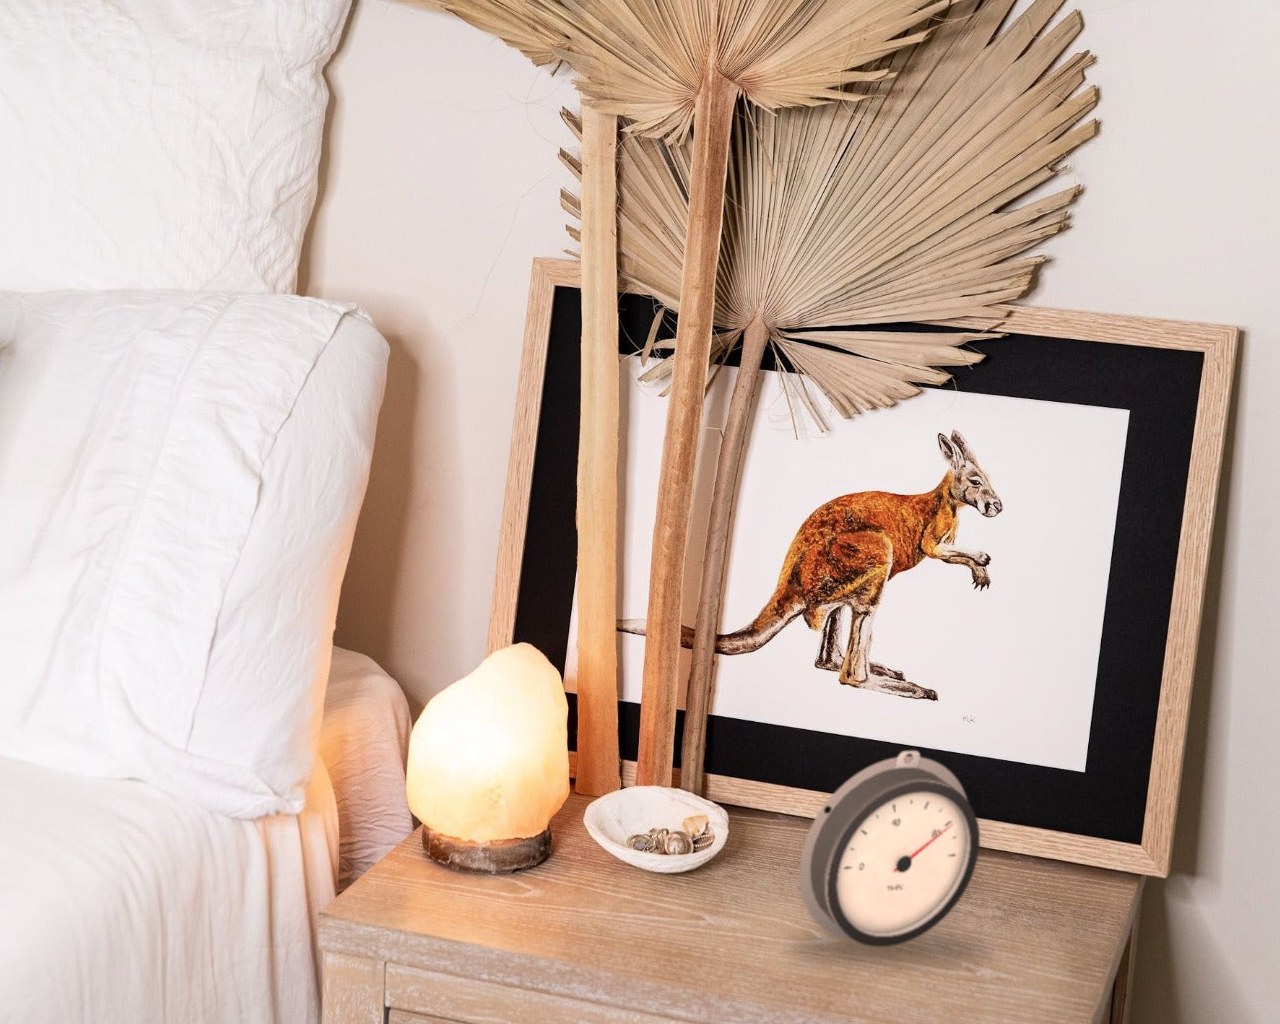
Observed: 80 %
